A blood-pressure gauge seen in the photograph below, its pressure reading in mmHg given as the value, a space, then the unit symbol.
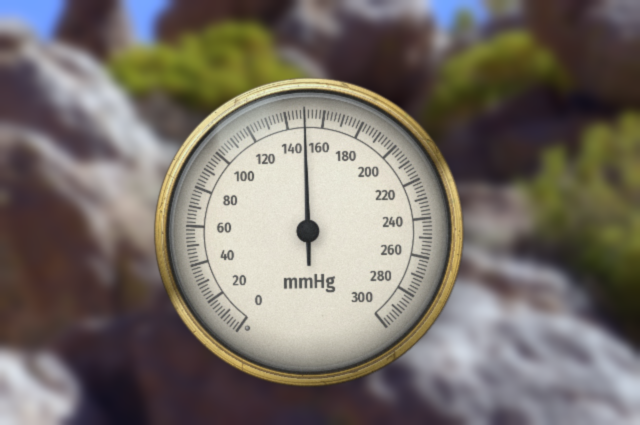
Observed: 150 mmHg
